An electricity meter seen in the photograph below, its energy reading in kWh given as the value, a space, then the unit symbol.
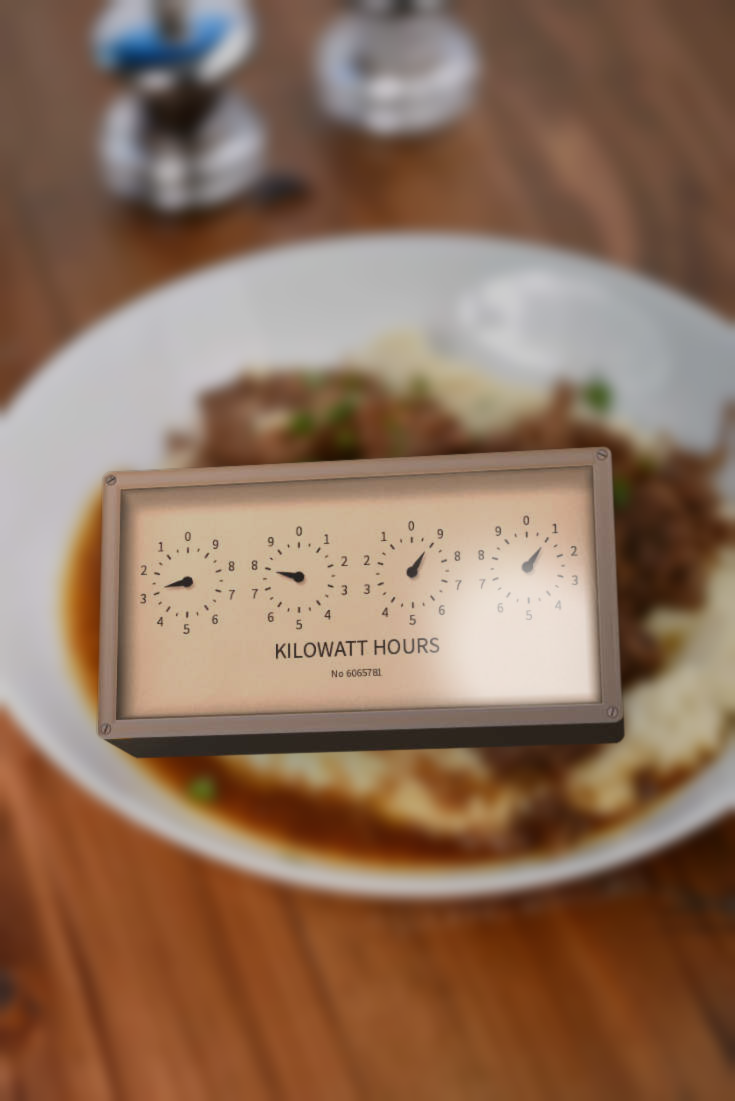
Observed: 2791 kWh
